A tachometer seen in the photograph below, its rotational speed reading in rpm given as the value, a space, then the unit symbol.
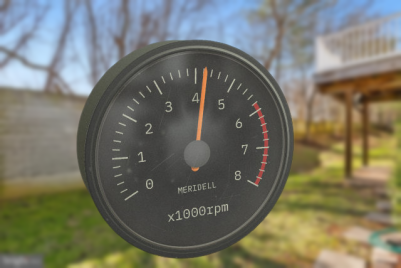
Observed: 4200 rpm
